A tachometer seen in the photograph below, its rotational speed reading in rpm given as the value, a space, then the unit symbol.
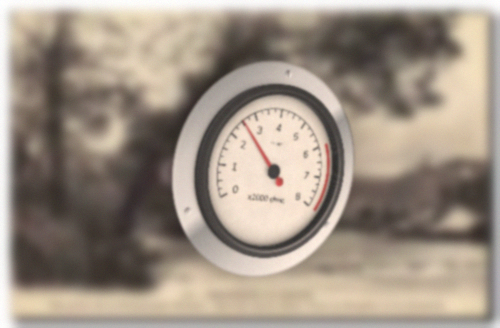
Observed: 2500 rpm
